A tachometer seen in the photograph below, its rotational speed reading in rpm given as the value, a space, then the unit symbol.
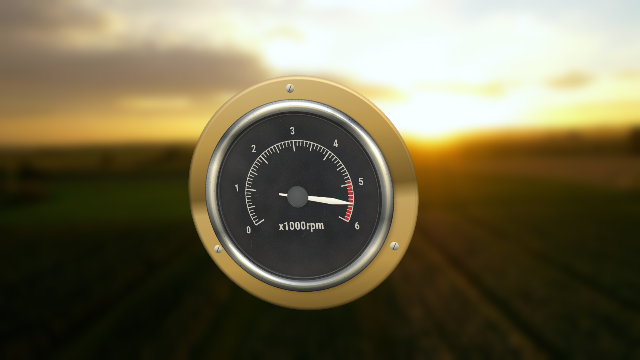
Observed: 5500 rpm
